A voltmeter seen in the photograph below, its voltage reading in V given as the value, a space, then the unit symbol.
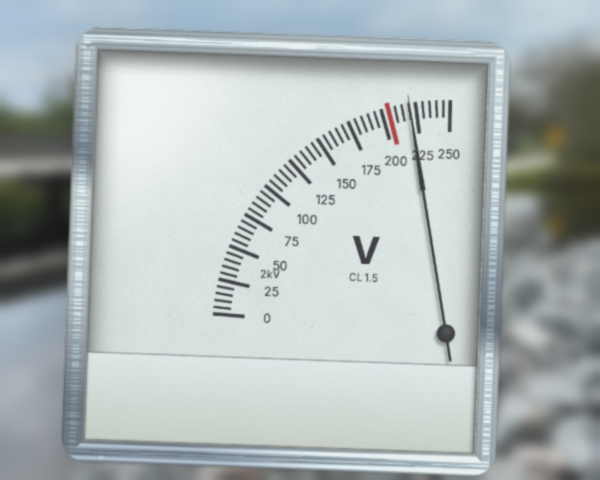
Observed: 220 V
